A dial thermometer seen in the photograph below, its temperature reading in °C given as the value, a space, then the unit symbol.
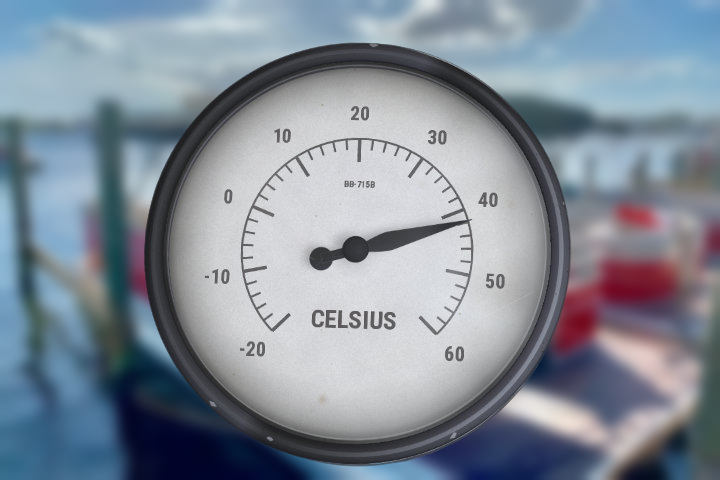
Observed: 42 °C
